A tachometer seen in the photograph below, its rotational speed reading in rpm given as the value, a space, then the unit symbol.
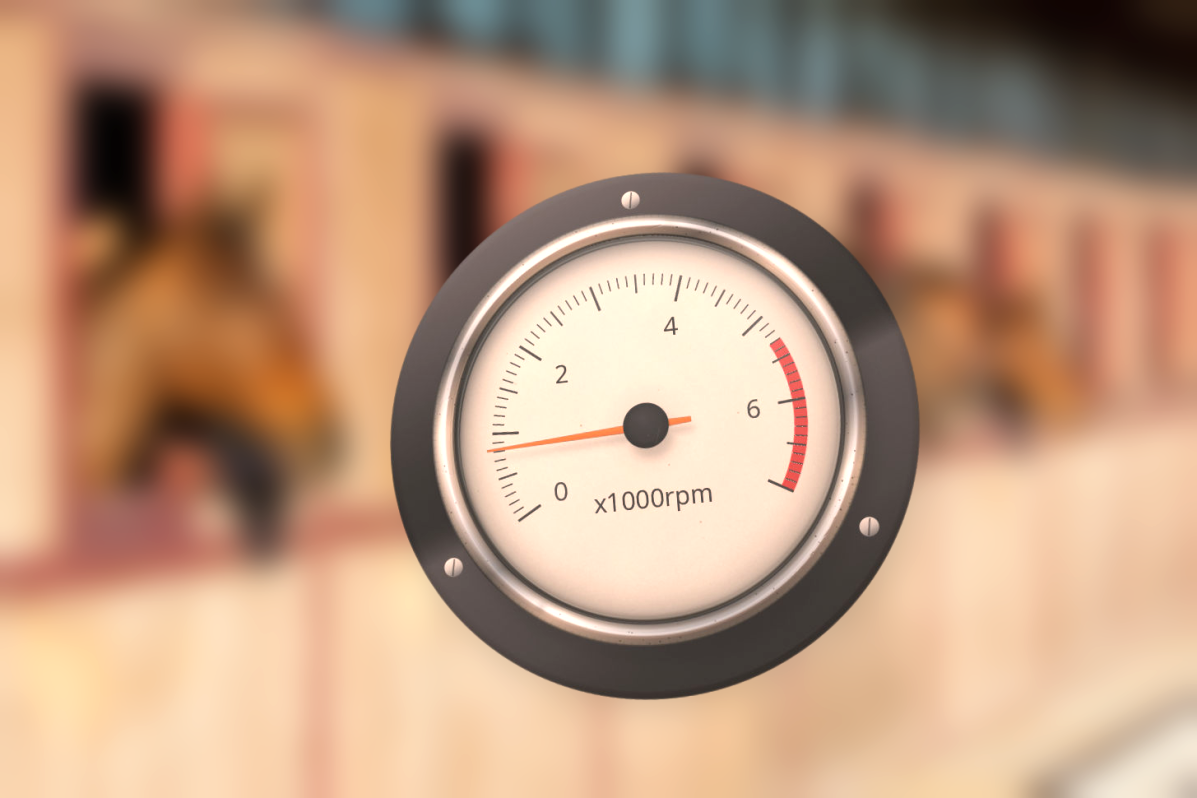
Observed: 800 rpm
